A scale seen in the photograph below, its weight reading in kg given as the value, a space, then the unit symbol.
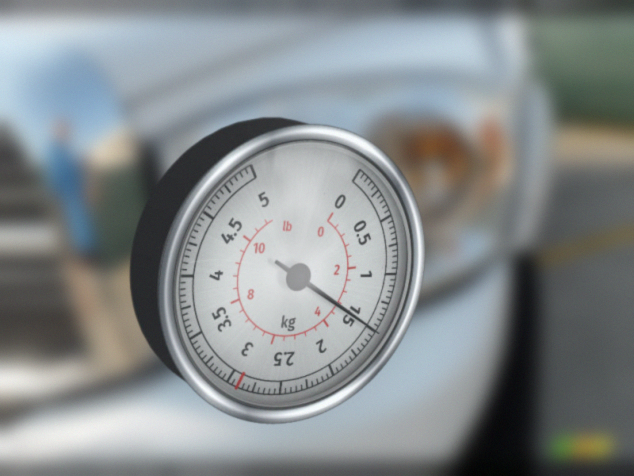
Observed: 1.5 kg
